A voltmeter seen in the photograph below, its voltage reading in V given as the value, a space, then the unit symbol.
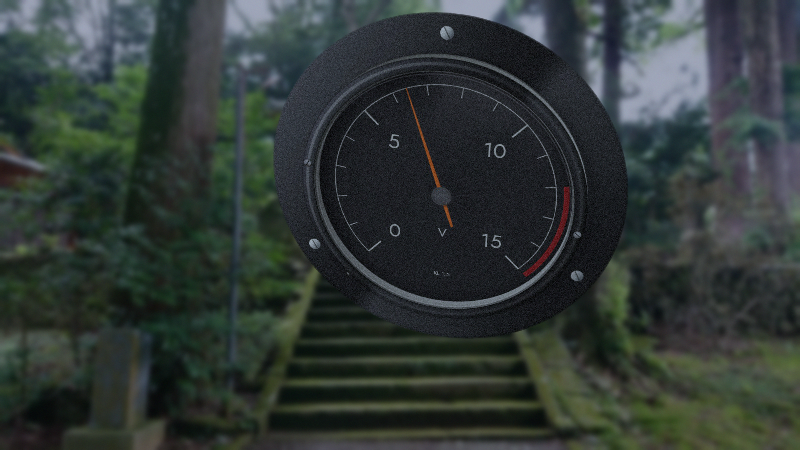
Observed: 6.5 V
